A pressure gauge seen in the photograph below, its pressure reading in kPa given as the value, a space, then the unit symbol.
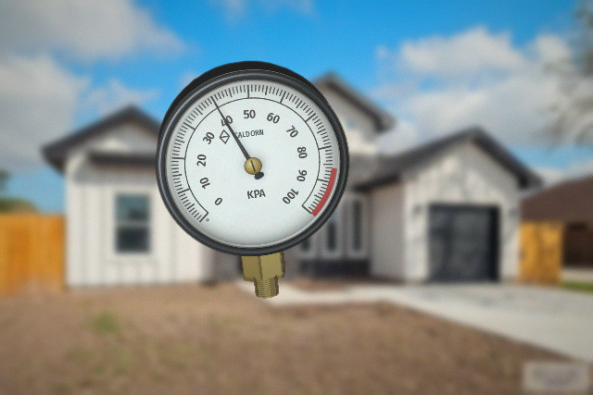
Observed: 40 kPa
